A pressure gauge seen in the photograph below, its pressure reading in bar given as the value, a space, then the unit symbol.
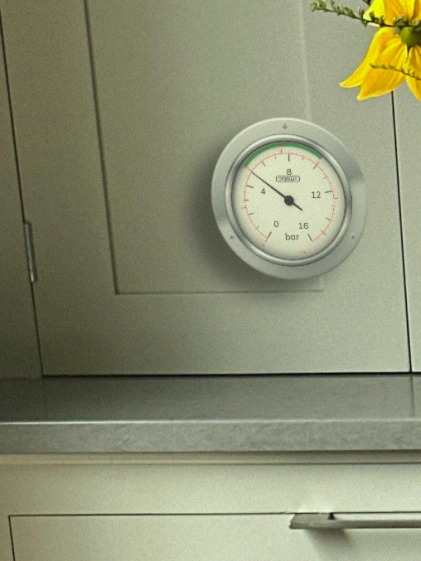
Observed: 5 bar
